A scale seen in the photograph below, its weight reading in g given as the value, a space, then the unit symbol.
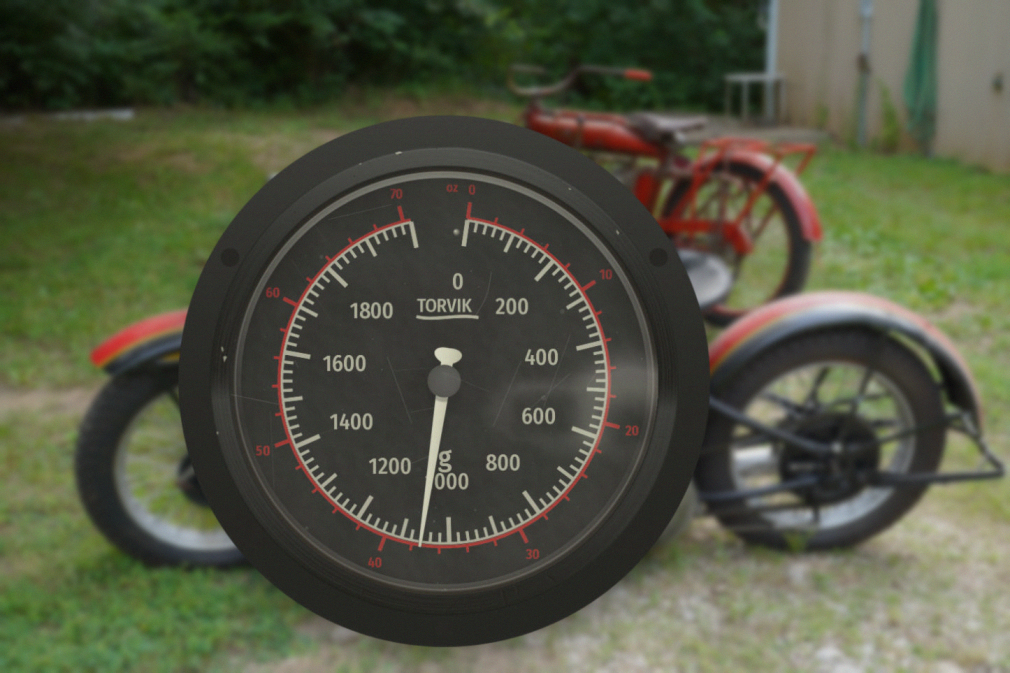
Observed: 1060 g
